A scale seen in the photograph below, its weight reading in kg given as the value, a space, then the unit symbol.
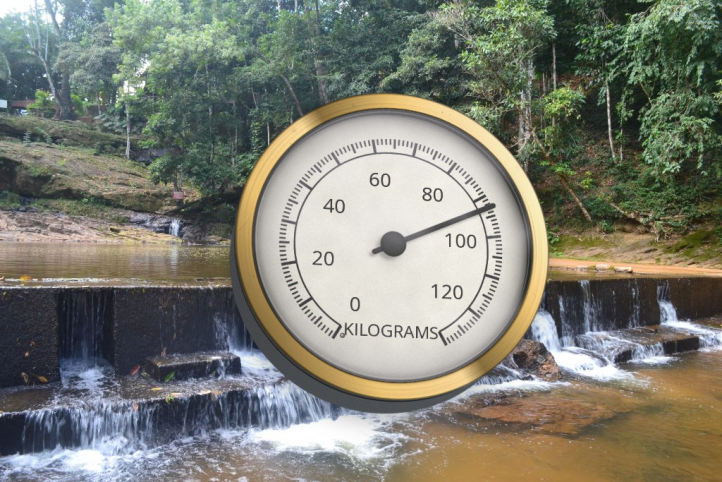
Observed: 93 kg
